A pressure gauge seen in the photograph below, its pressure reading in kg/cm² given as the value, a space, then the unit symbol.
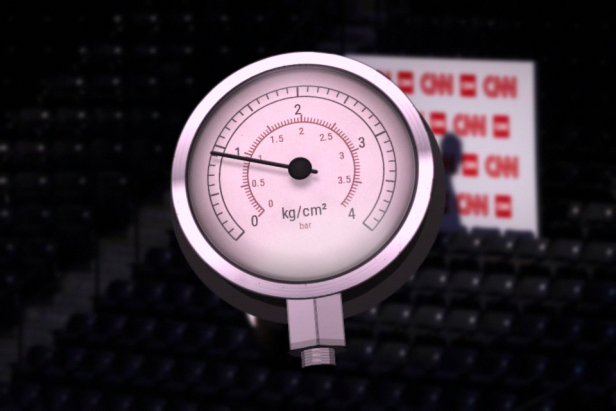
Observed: 0.9 kg/cm²
